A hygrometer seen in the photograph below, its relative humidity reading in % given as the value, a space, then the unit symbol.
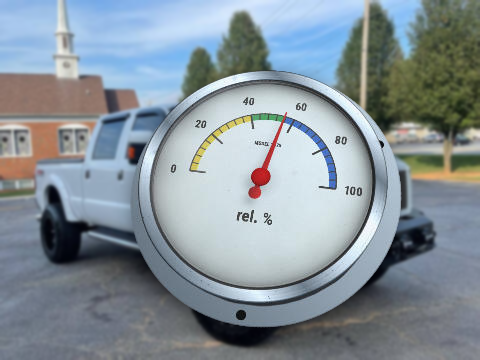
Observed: 56 %
